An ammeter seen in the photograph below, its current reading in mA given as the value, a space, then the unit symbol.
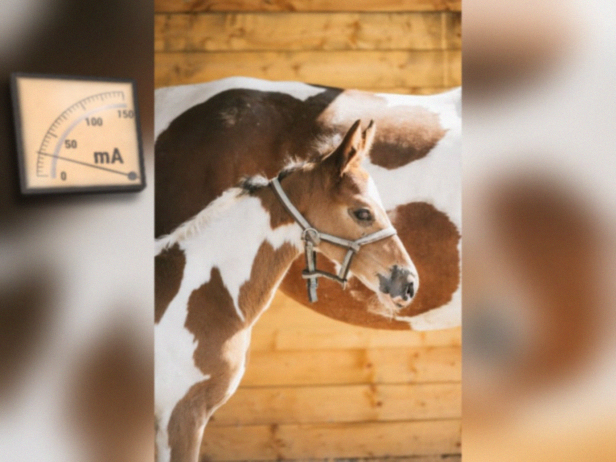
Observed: 25 mA
